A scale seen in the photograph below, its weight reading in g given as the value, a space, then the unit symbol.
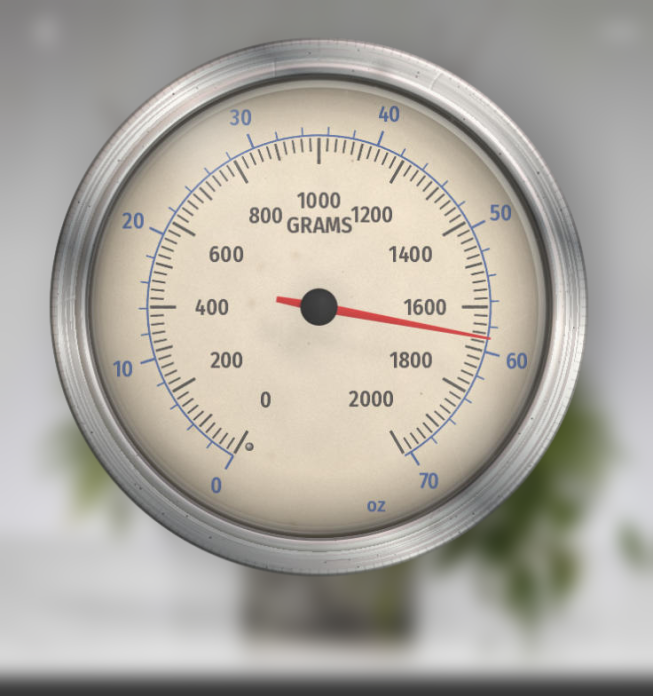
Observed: 1670 g
